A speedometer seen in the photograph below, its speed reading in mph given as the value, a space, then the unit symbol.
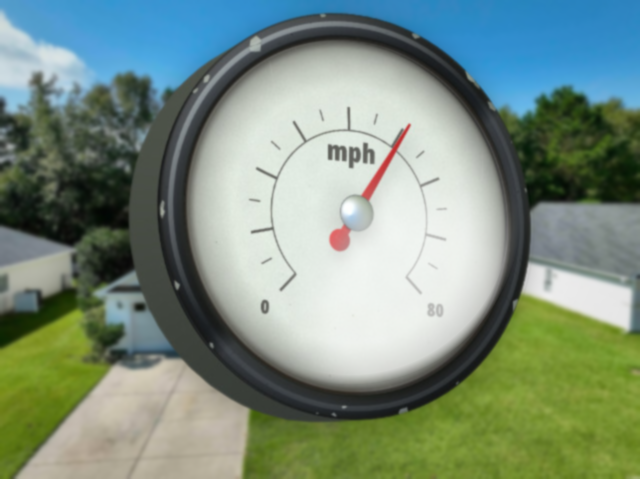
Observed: 50 mph
